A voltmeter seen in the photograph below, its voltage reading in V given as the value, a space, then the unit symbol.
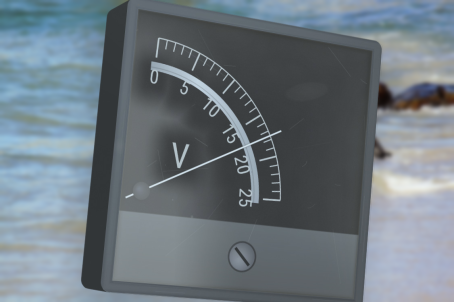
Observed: 17.5 V
